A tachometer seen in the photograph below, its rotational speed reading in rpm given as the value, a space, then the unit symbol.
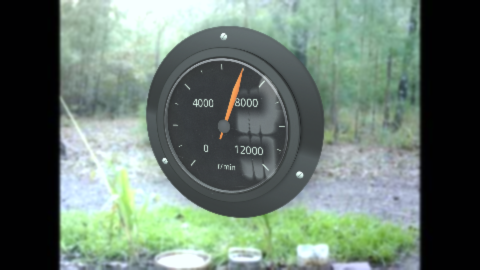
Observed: 7000 rpm
